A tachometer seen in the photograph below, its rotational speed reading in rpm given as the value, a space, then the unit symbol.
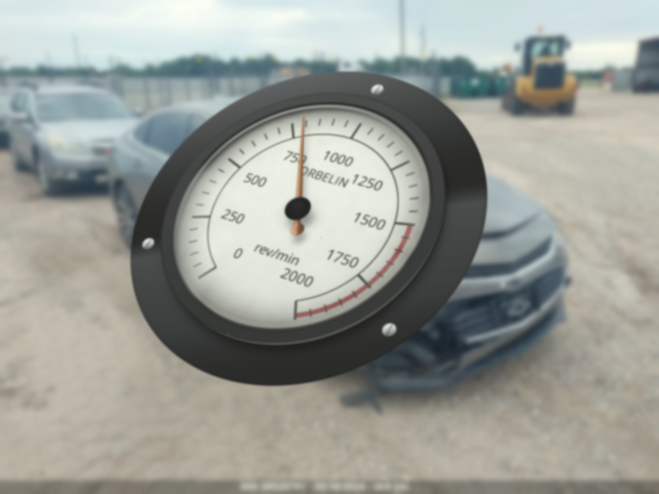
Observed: 800 rpm
